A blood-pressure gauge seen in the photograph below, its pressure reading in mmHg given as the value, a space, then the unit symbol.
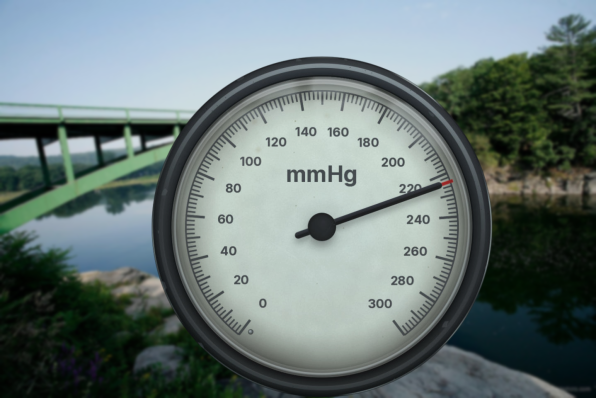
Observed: 224 mmHg
